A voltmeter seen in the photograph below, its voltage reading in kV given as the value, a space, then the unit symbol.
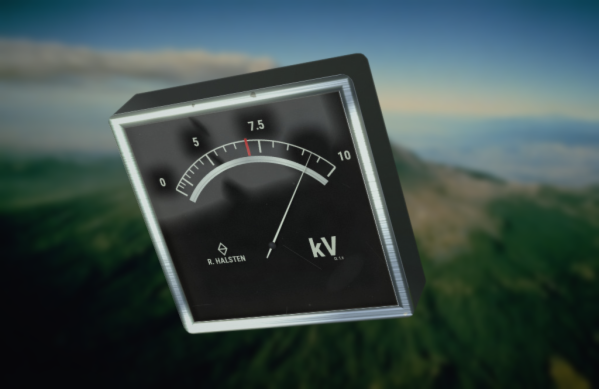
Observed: 9.25 kV
